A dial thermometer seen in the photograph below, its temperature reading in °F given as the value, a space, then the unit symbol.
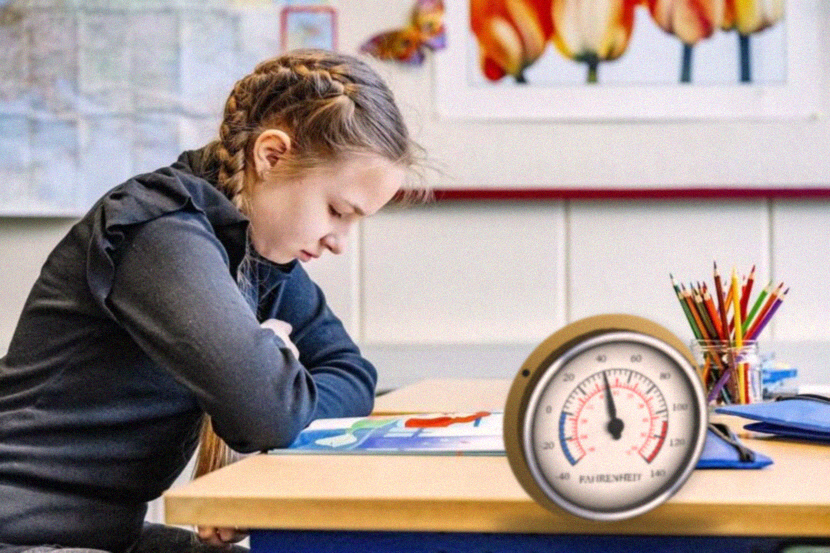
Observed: 40 °F
